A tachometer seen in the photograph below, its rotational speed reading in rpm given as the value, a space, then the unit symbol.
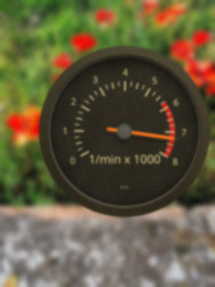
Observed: 7250 rpm
